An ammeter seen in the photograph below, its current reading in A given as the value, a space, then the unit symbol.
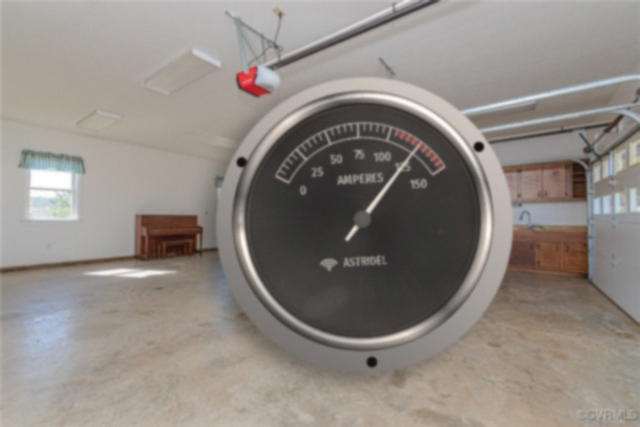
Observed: 125 A
